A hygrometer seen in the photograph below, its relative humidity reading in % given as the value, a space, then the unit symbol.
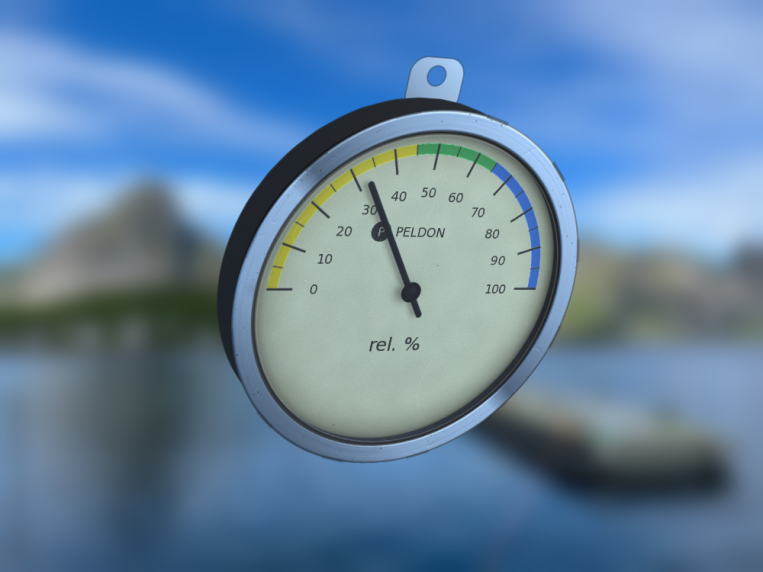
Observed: 32.5 %
